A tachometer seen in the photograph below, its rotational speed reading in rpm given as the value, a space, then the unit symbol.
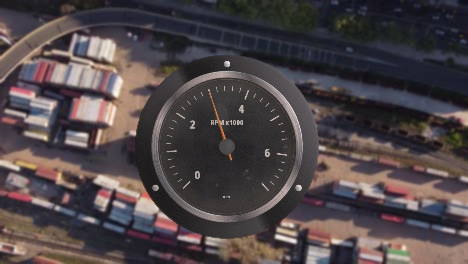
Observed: 3000 rpm
